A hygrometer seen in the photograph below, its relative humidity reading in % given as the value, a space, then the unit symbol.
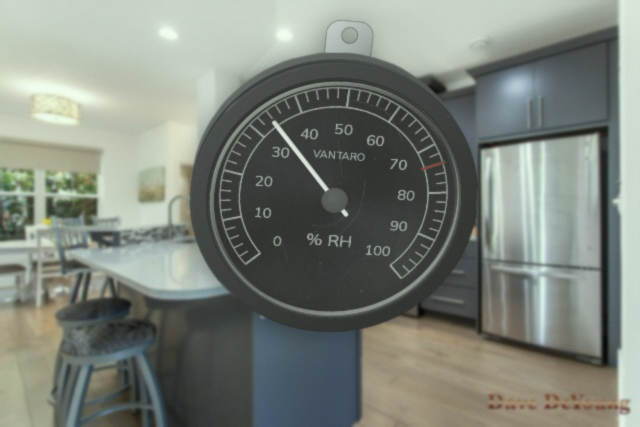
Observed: 34 %
